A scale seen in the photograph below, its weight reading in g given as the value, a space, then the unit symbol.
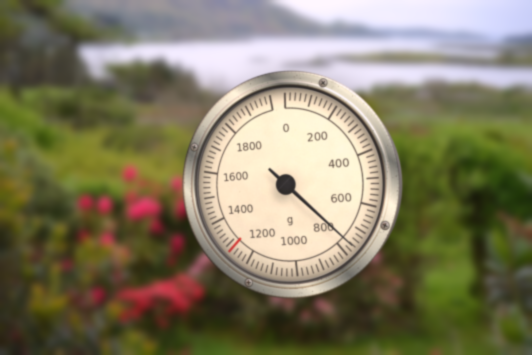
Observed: 760 g
